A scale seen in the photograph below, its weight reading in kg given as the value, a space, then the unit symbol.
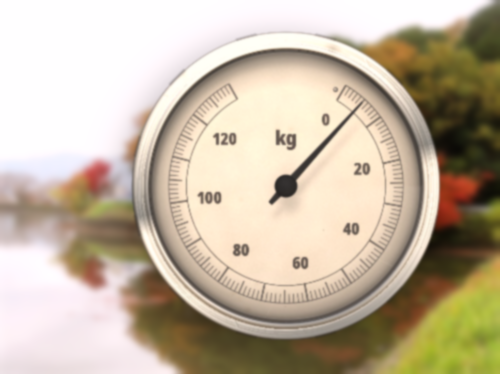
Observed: 5 kg
